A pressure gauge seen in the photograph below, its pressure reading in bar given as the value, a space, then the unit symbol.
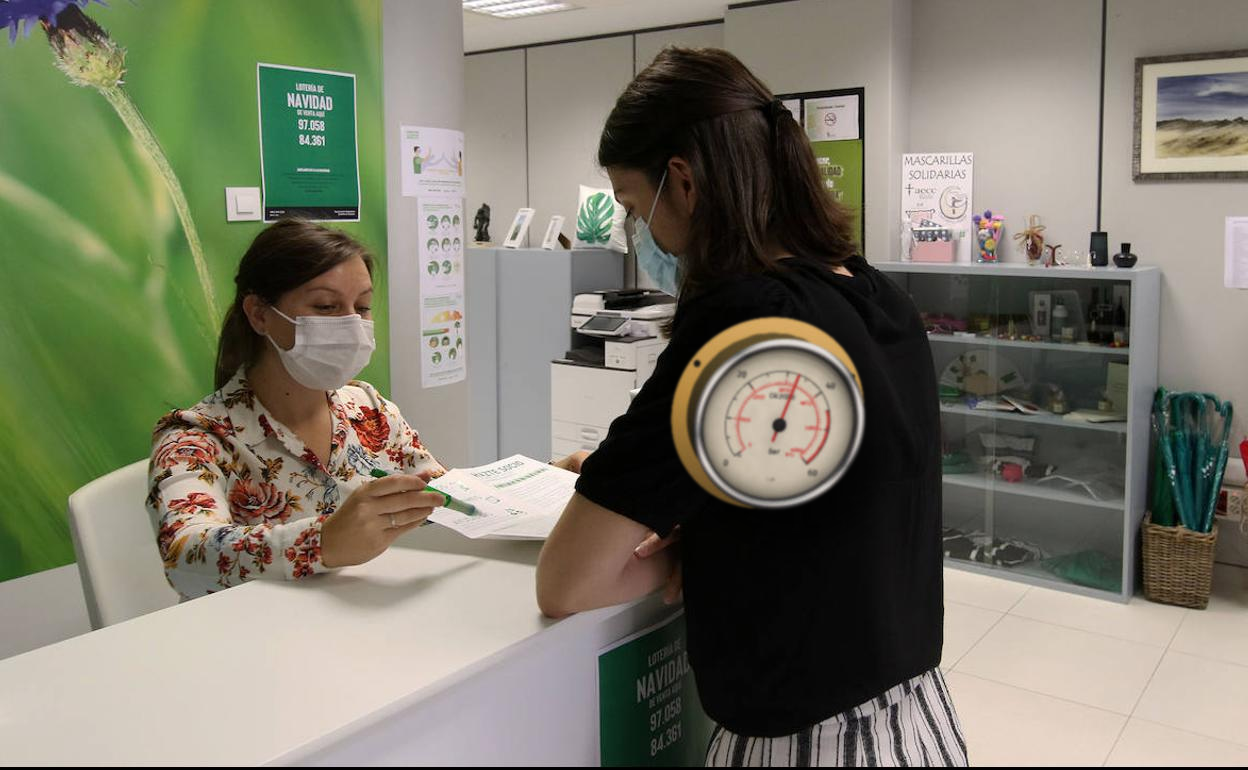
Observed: 32.5 bar
